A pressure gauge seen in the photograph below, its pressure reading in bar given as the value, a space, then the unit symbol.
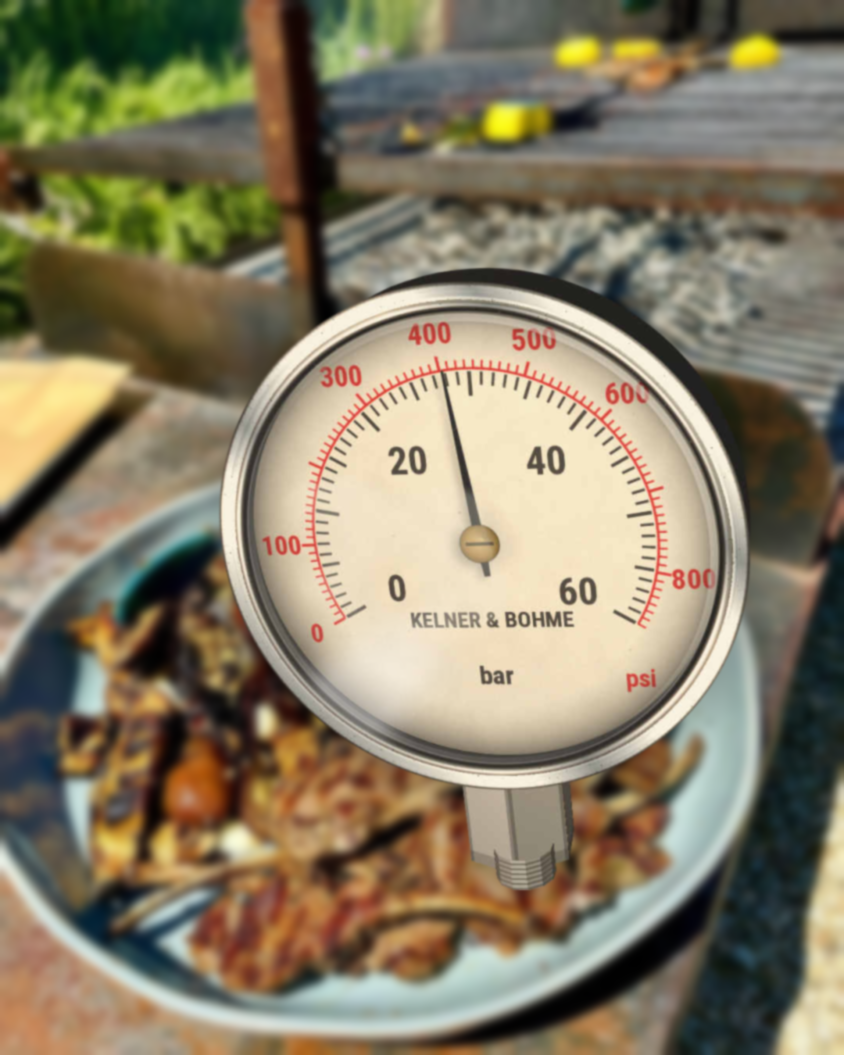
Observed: 28 bar
